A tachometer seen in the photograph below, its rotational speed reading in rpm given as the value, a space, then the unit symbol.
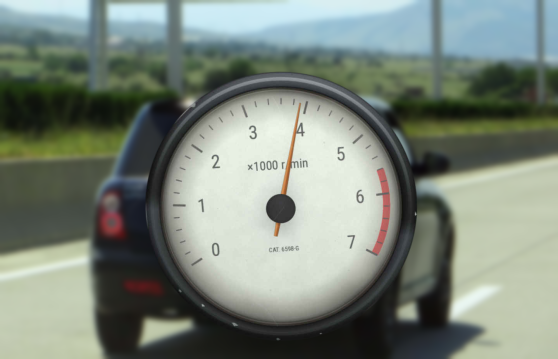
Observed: 3900 rpm
